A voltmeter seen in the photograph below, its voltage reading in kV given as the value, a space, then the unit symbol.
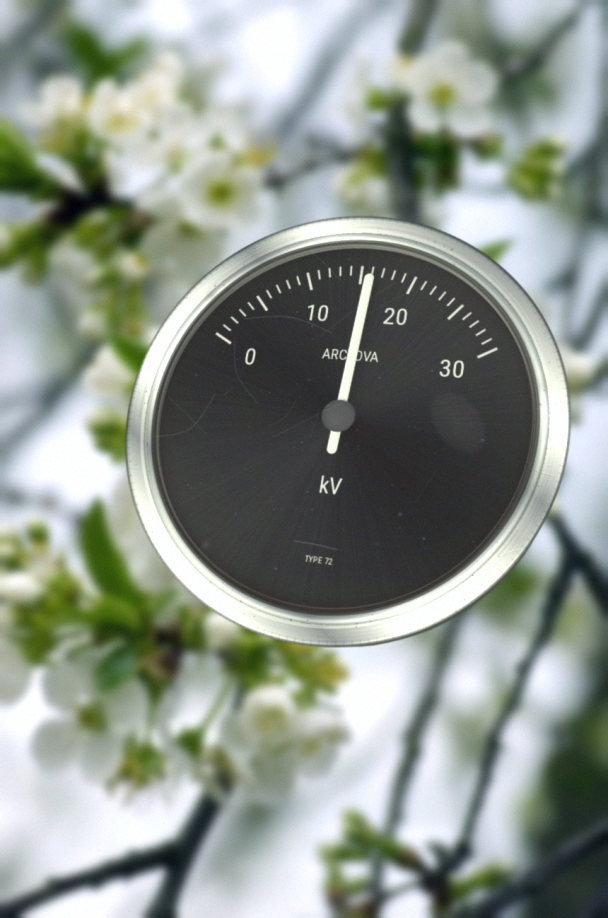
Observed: 16 kV
